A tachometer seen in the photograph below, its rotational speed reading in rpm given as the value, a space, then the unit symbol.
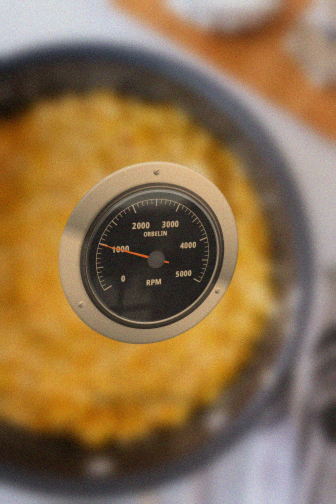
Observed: 1000 rpm
